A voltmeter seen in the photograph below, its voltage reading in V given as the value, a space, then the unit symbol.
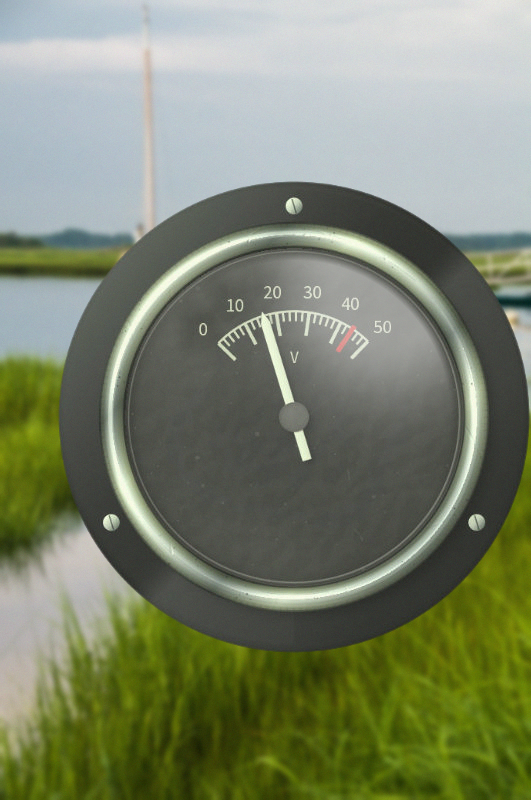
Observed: 16 V
